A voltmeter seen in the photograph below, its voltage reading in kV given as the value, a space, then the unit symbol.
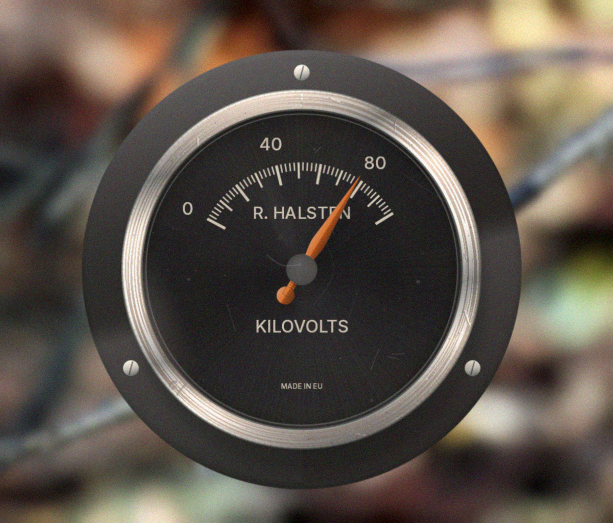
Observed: 78 kV
